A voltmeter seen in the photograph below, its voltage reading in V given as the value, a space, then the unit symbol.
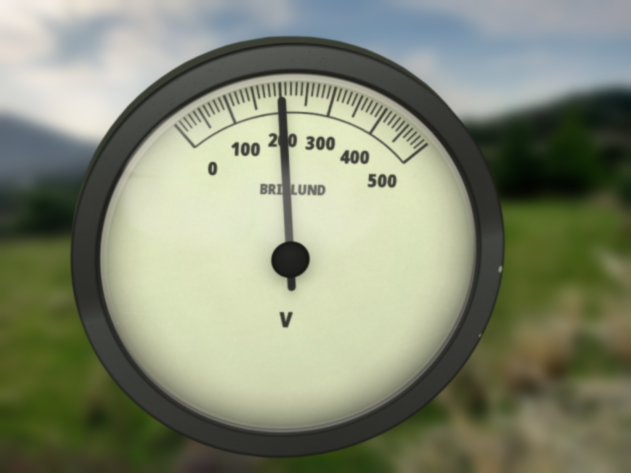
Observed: 200 V
